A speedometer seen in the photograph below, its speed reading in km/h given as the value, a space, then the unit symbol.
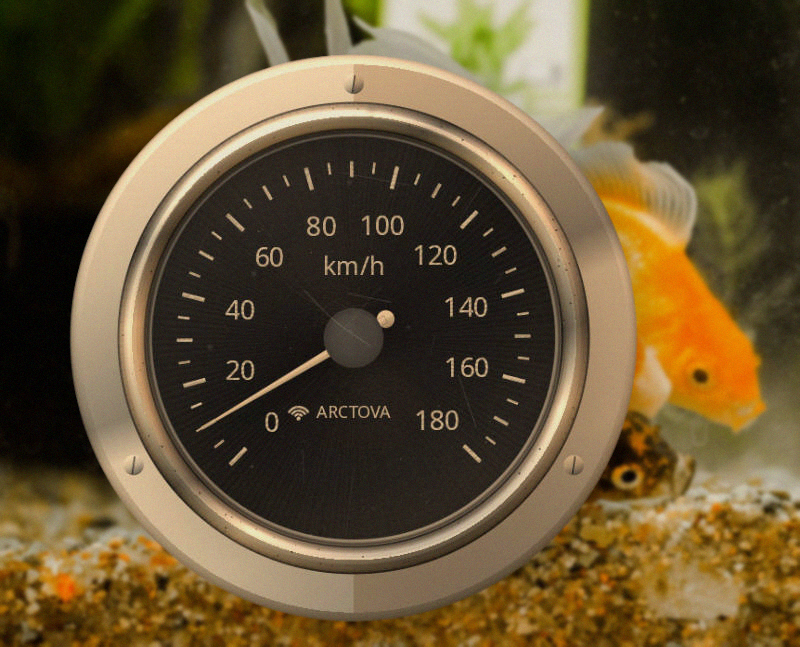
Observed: 10 km/h
